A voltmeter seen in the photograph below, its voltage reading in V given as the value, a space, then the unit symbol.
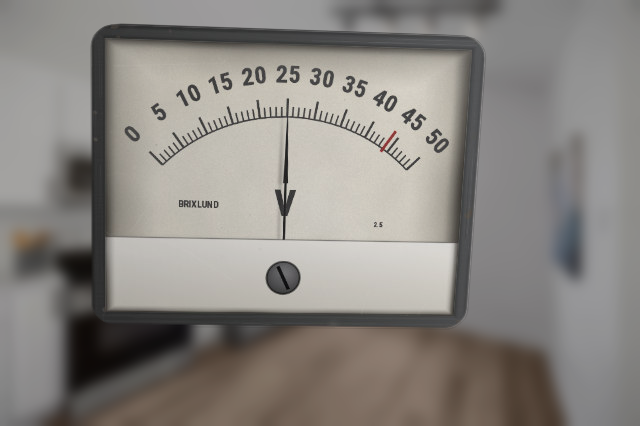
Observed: 25 V
